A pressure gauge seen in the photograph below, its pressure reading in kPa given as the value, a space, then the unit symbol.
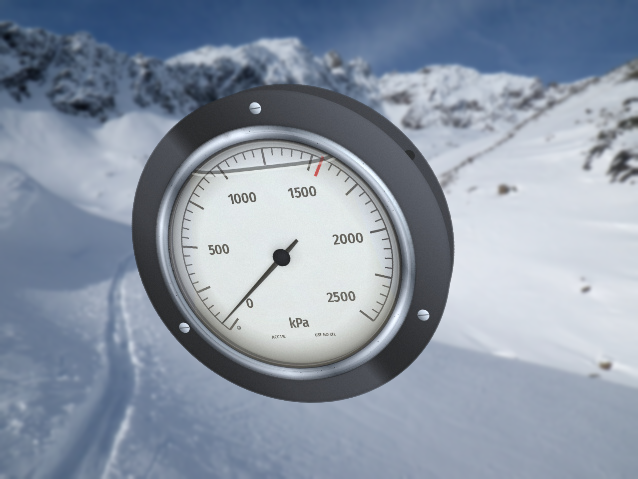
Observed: 50 kPa
